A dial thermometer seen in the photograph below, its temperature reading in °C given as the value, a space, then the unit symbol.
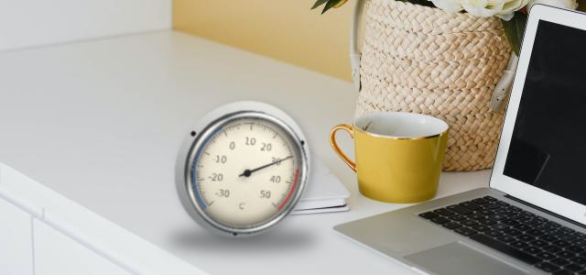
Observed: 30 °C
